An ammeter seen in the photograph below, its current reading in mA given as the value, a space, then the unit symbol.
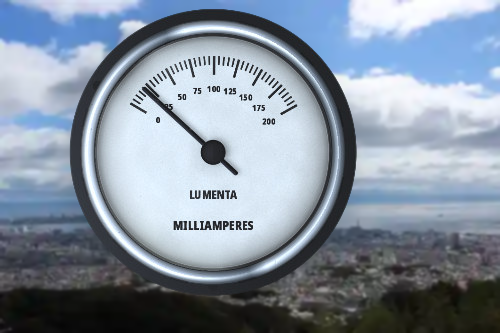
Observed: 20 mA
